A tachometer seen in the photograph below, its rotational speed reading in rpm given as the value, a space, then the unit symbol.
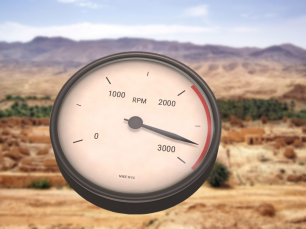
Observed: 2750 rpm
